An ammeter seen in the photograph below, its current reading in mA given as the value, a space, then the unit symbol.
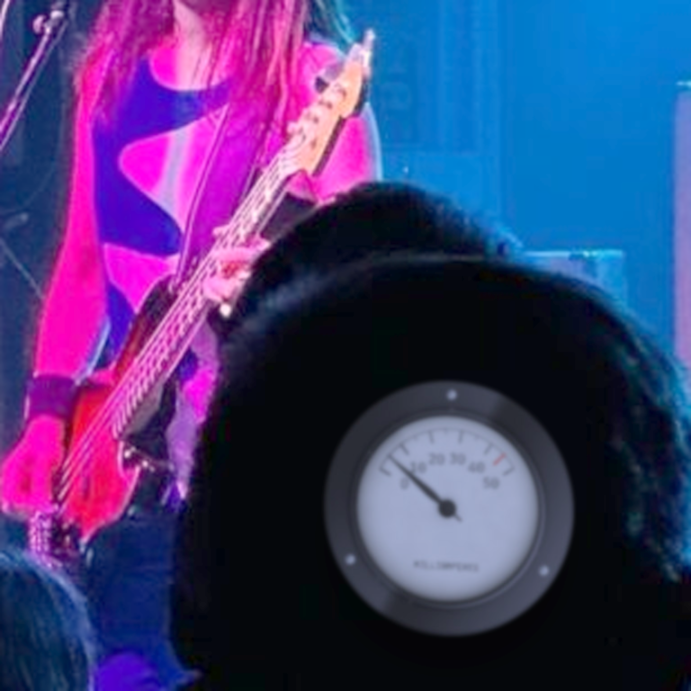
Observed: 5 mA
